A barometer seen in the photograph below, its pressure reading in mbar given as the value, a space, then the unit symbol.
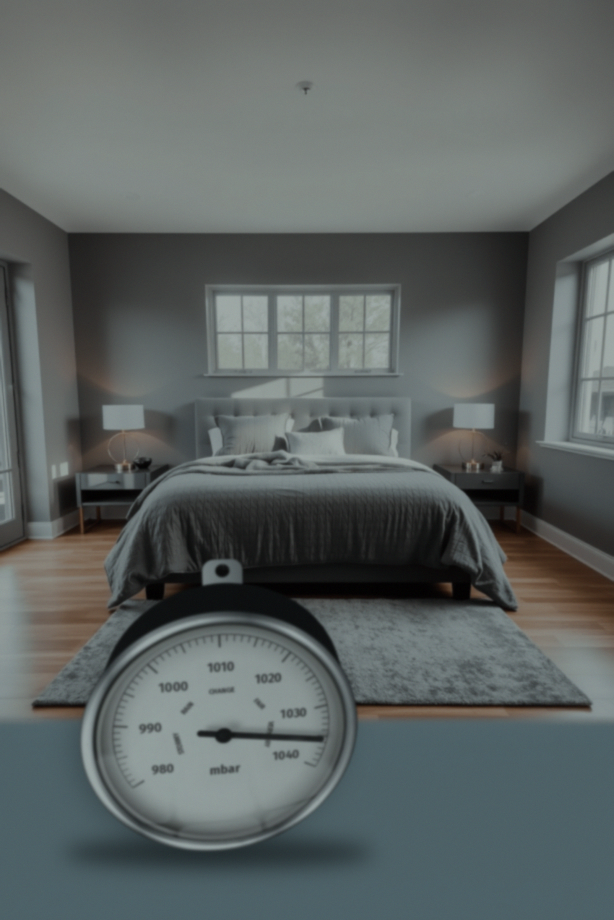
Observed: 1035 mbar
